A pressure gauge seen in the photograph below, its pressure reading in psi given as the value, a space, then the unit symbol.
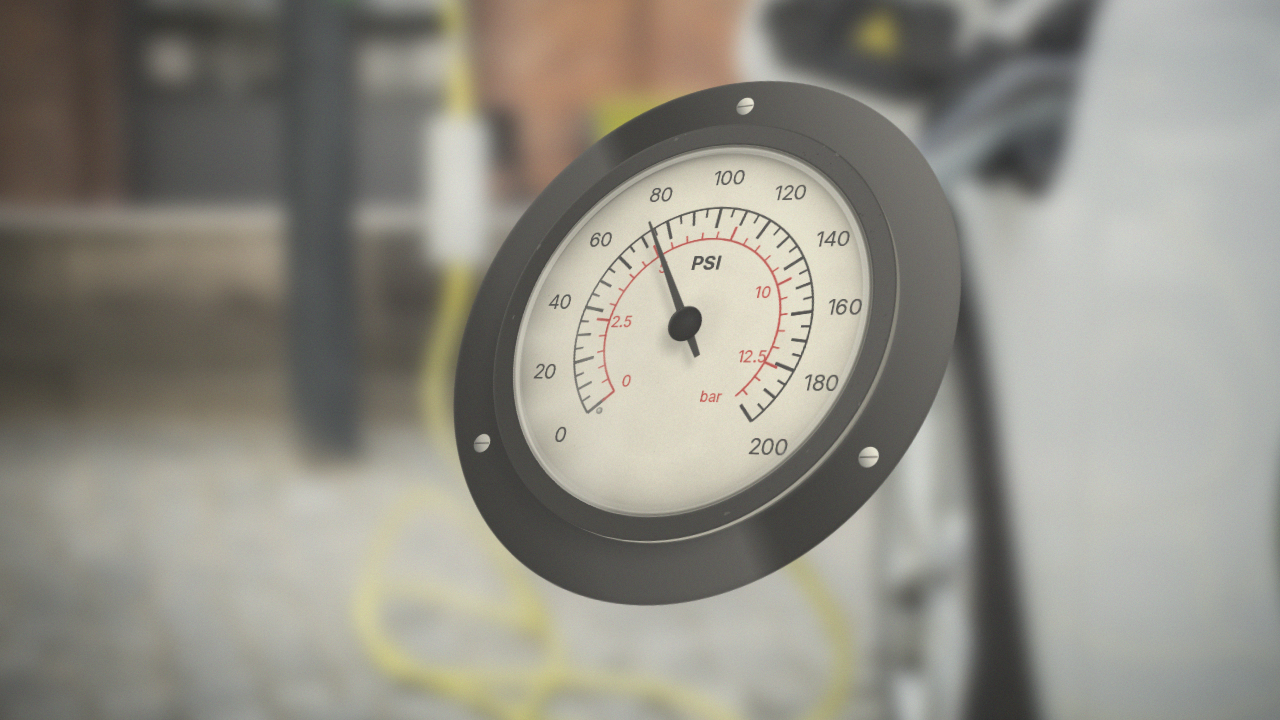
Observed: 75 psi
